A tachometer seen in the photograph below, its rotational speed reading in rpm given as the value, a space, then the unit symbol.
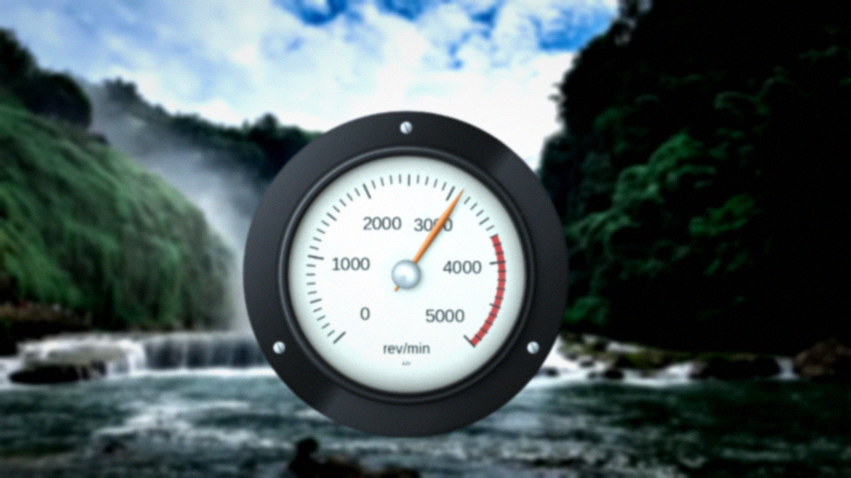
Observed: 3100 rpm
